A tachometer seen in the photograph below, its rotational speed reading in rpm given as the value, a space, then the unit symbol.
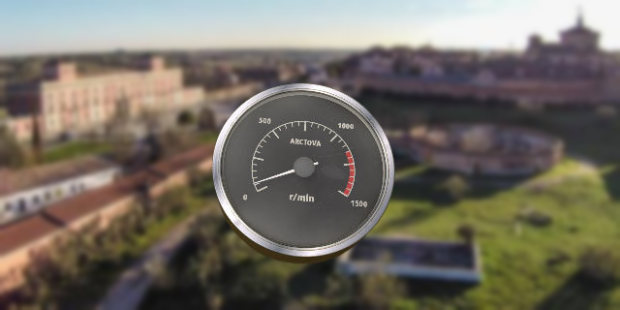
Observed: 50 rpm
